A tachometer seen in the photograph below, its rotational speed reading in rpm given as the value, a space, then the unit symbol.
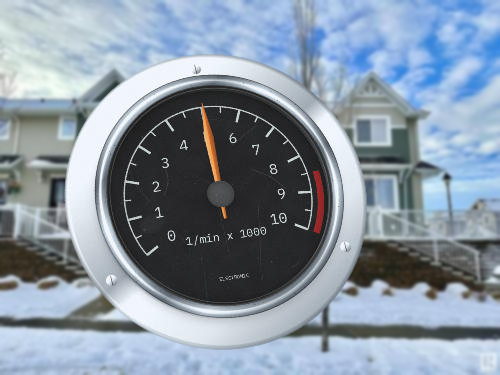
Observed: 5000 rpm
